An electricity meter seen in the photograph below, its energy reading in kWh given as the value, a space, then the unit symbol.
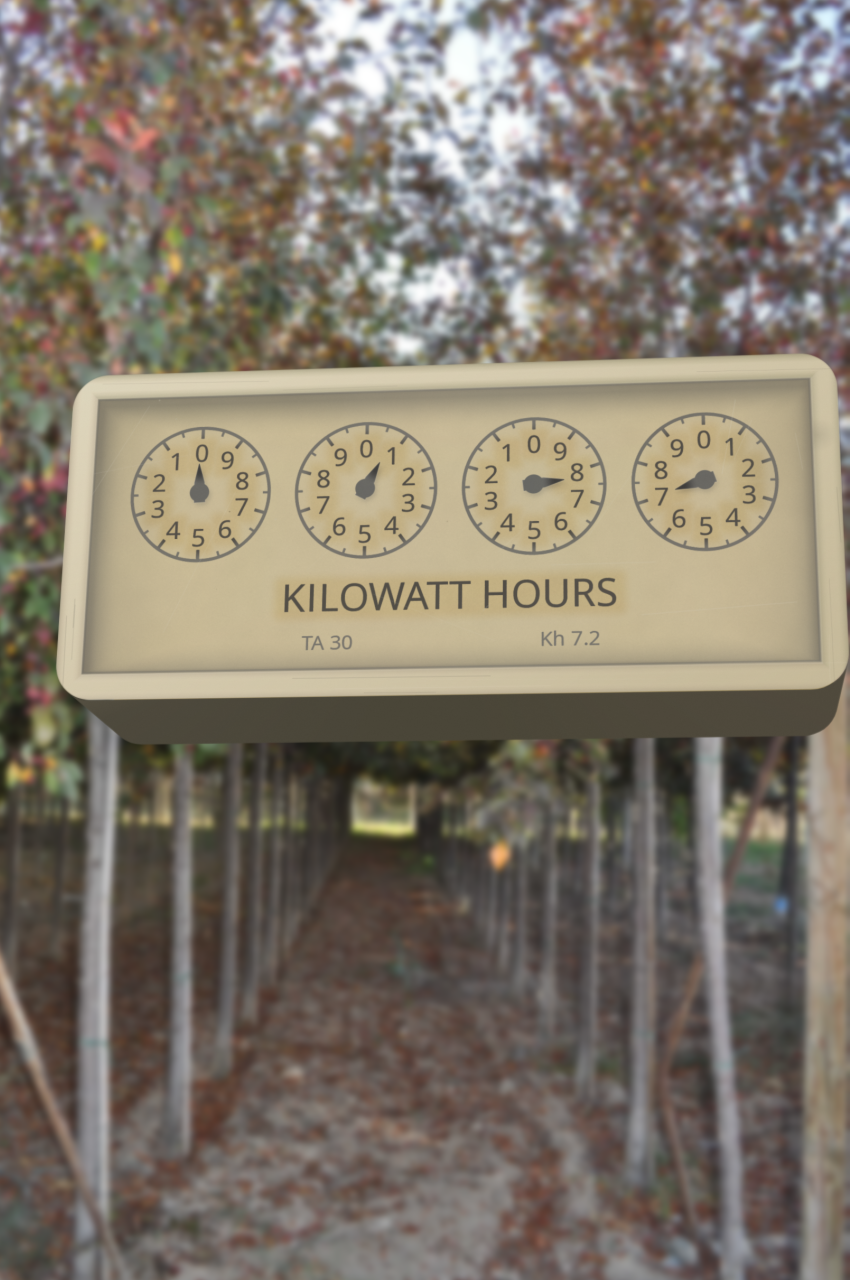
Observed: 77 kWh
